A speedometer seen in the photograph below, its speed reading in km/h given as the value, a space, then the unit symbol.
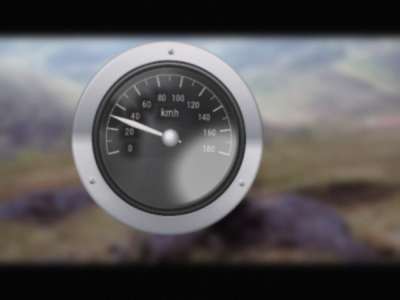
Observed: 30 km/h
